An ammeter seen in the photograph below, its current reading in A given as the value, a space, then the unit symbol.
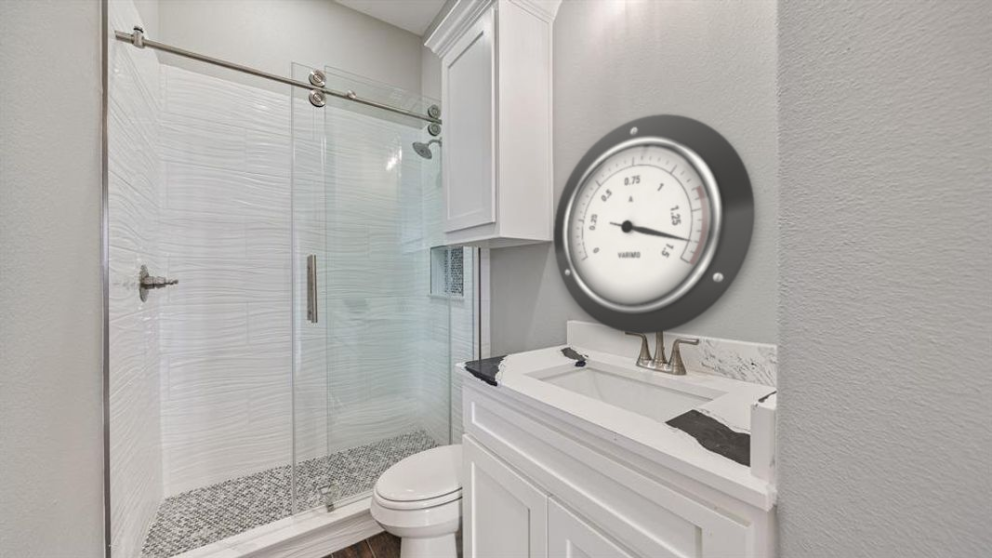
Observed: 1.4 A
